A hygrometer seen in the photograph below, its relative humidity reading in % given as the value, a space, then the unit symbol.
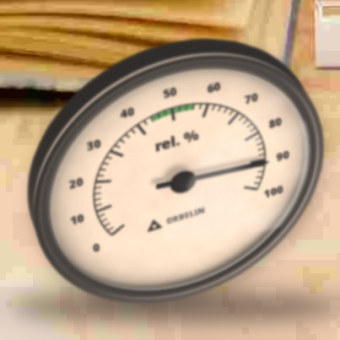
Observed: 90 %
